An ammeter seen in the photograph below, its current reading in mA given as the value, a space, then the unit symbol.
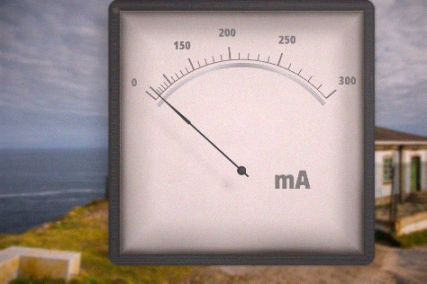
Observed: 50 mA
